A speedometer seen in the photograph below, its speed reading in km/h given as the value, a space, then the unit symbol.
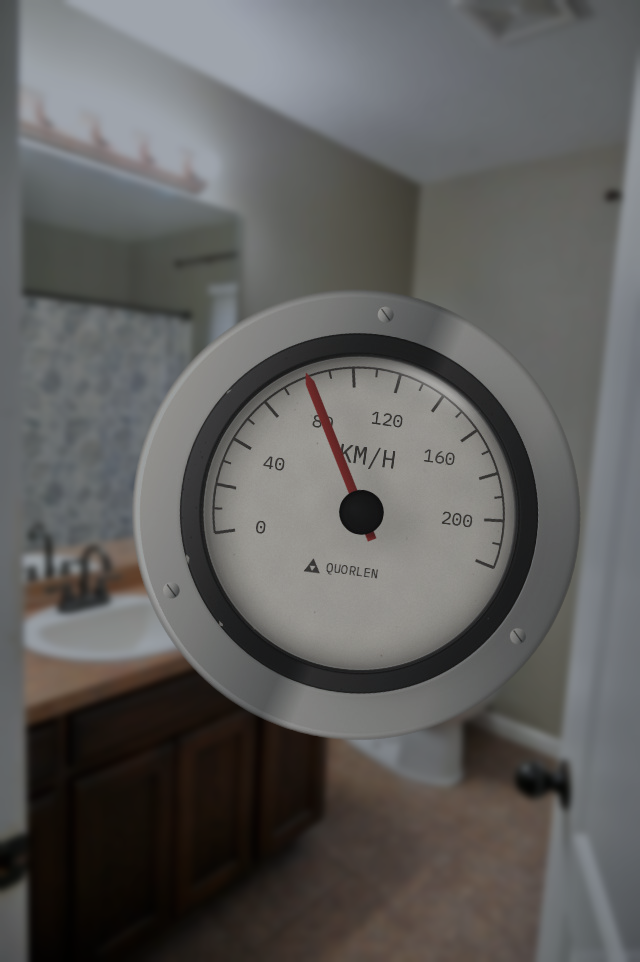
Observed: 80 km/h
